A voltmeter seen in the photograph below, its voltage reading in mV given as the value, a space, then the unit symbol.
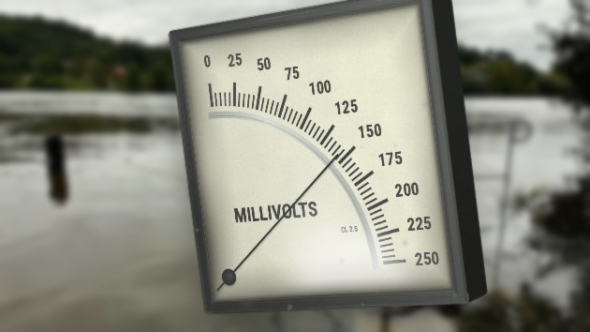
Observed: 145 mV
